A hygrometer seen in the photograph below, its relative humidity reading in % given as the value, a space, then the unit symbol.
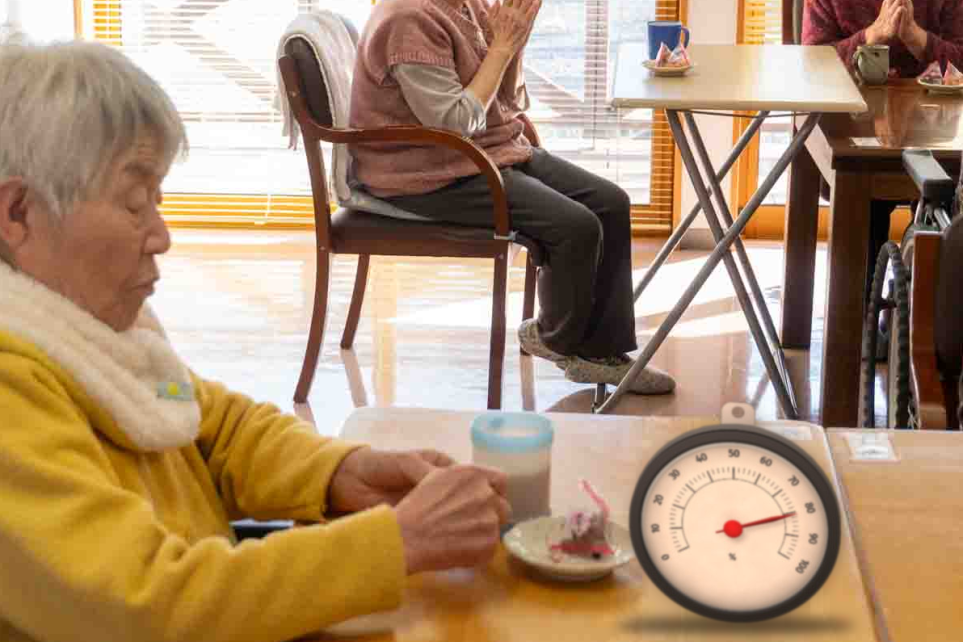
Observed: 80 %
